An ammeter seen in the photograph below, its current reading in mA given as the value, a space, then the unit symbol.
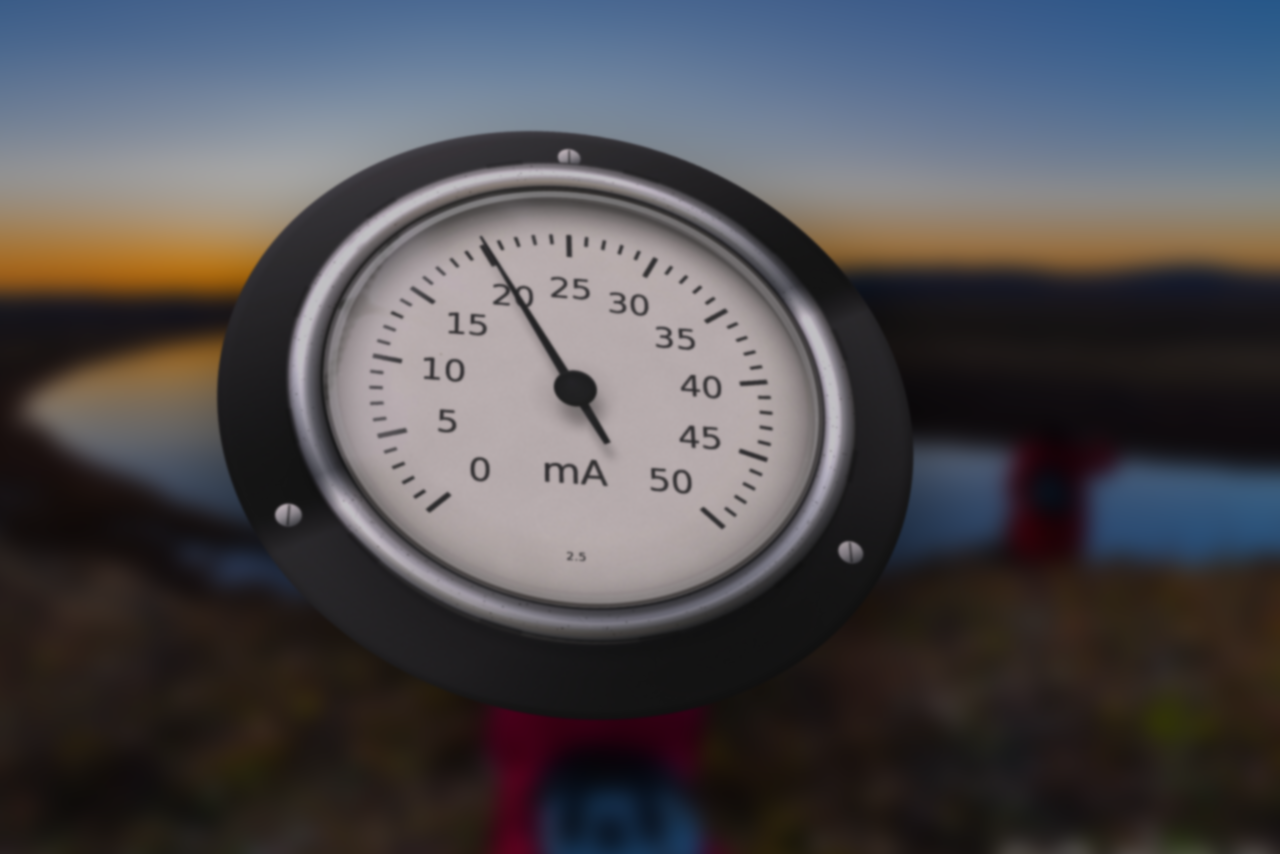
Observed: 20 mA
